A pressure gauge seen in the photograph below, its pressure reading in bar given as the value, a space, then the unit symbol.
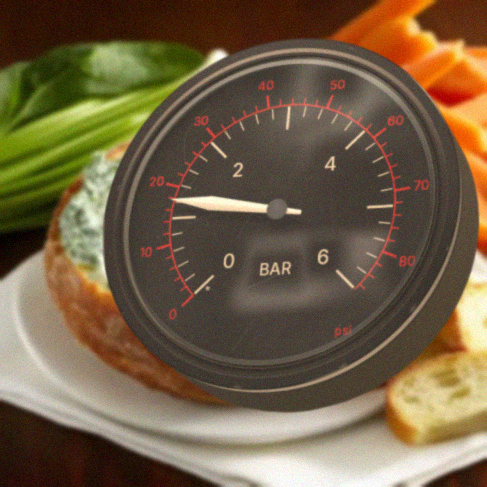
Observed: 1.2 bar
